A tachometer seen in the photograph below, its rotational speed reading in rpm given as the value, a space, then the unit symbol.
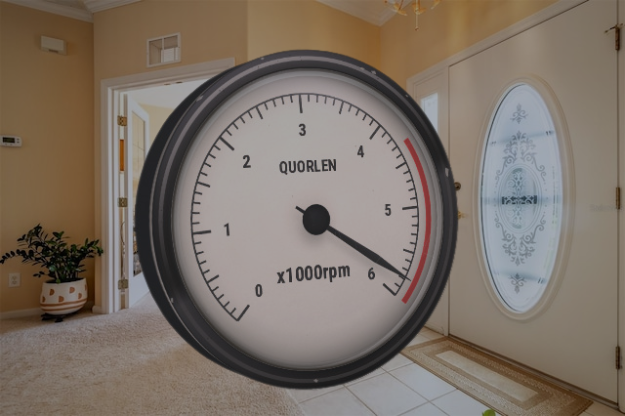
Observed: 5800 rpm
